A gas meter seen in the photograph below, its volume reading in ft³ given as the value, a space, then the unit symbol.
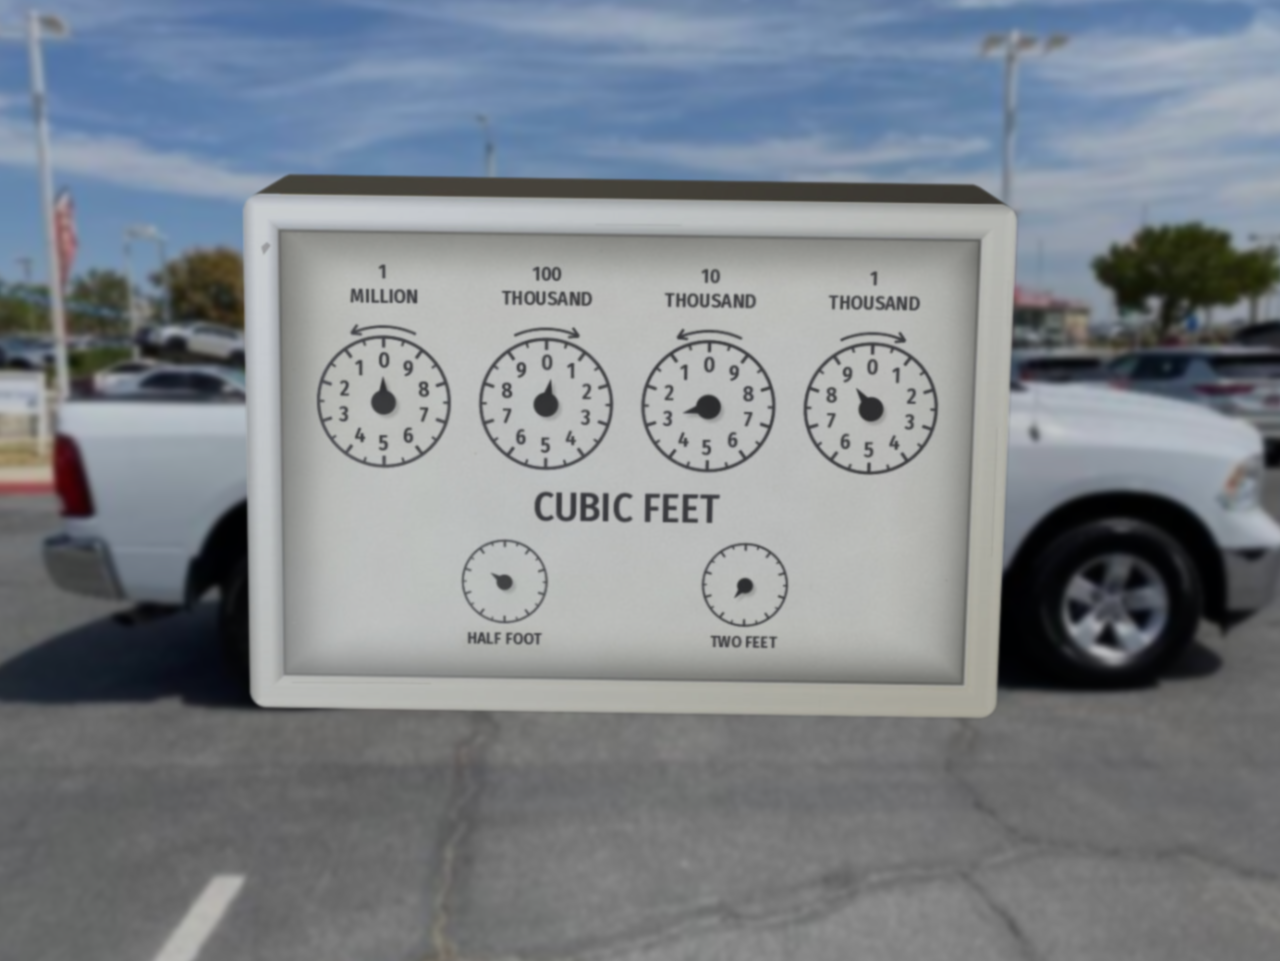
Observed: 2900 ft³
